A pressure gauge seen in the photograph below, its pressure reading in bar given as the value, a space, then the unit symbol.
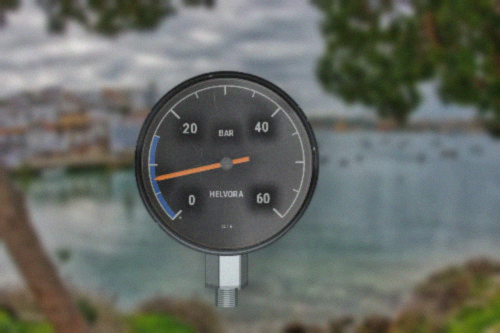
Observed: 7.5 bar
